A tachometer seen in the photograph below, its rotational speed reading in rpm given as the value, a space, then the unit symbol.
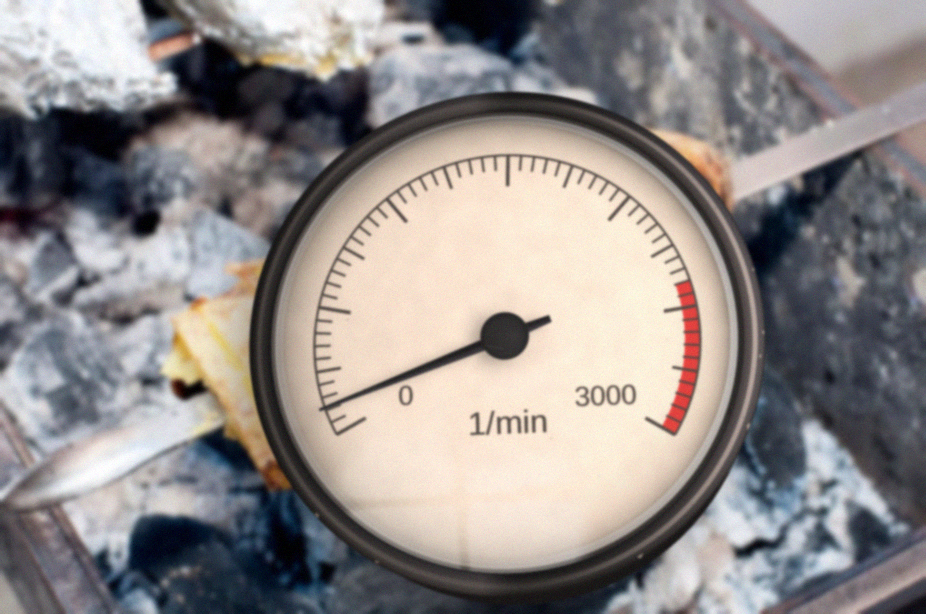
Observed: 100 rpm
